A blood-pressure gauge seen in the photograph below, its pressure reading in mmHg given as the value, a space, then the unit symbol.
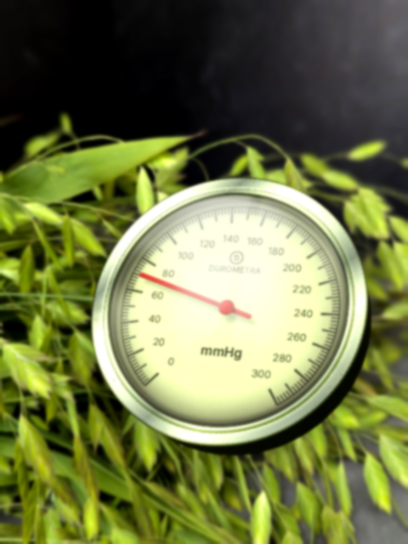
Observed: 70 mmHg
